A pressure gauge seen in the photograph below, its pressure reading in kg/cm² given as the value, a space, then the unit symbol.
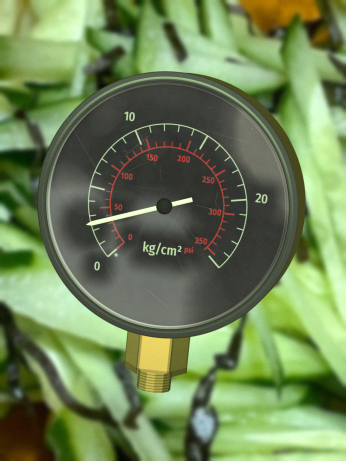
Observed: 2.5 kg/cm²
